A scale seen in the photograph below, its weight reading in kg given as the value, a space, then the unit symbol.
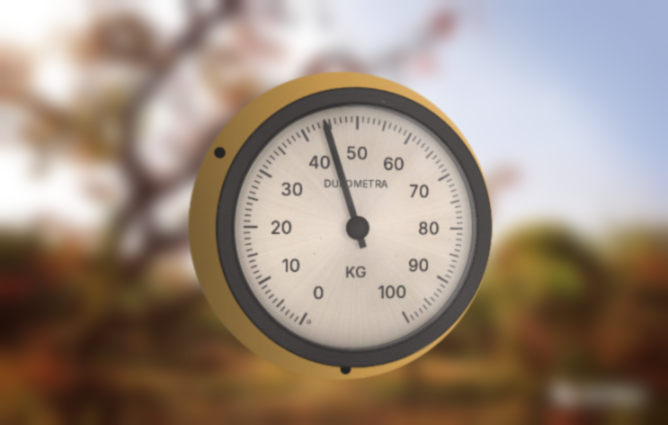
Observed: 44 kg
